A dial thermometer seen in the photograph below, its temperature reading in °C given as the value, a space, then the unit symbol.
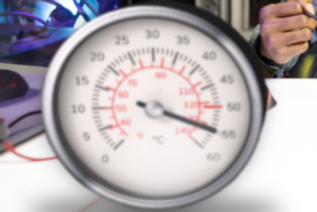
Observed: 55 °C
